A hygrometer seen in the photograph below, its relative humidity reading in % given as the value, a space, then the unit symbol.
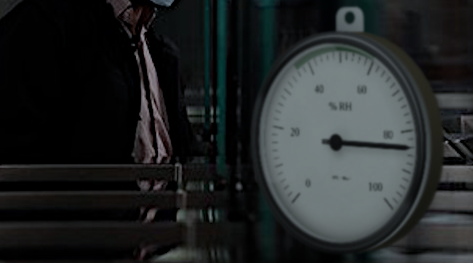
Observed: 84 %
